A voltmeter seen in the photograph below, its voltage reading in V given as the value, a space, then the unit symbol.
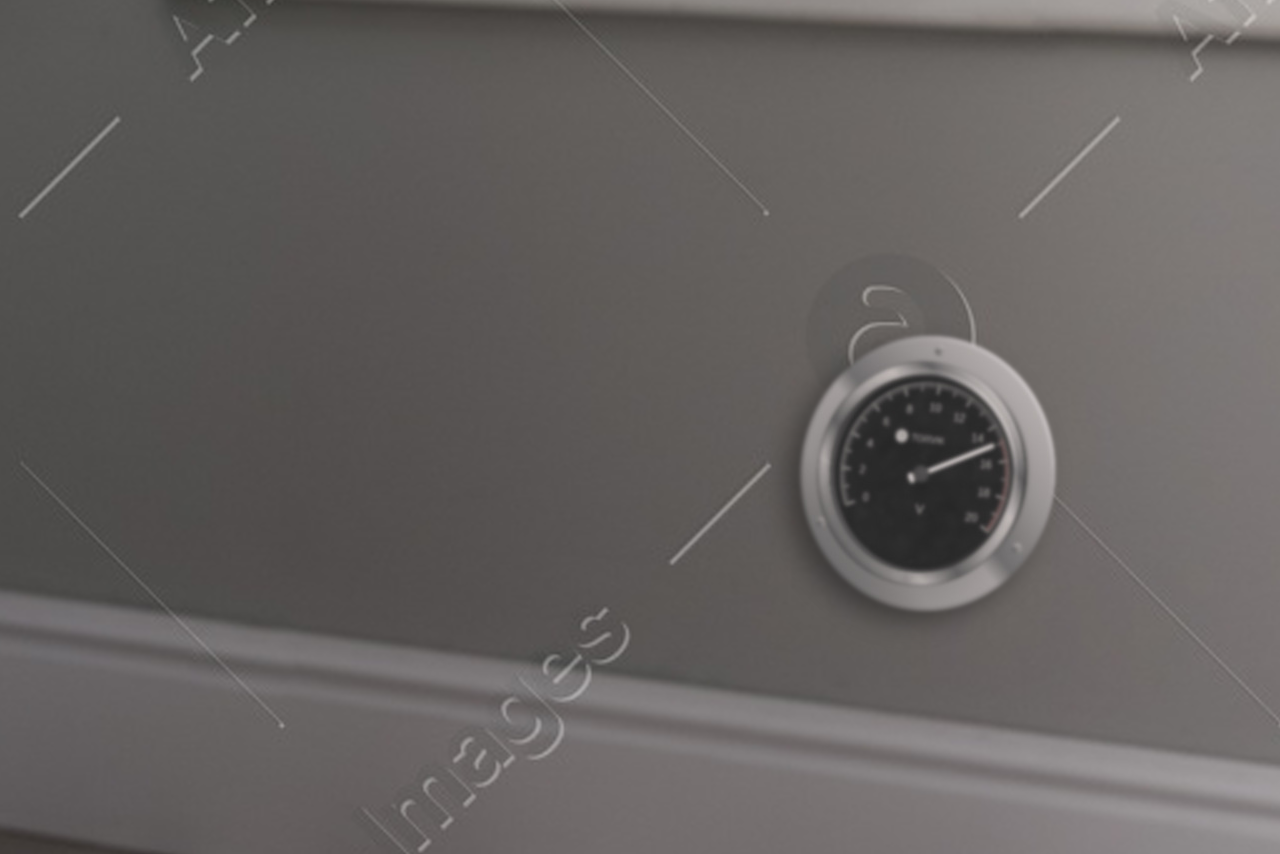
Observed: 15 V
